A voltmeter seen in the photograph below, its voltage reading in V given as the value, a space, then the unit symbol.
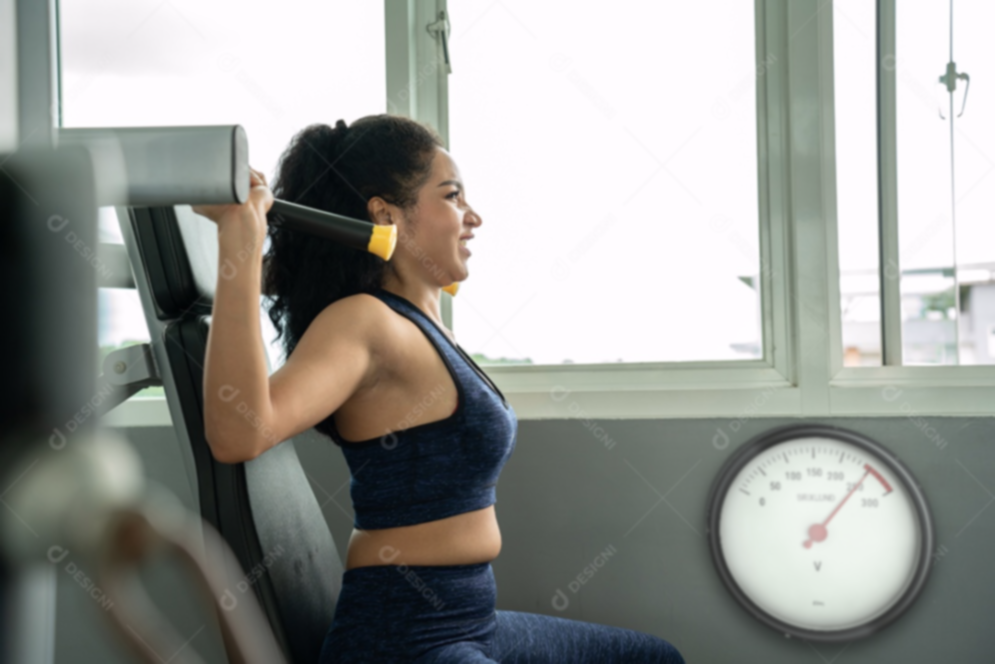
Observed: 250 V
